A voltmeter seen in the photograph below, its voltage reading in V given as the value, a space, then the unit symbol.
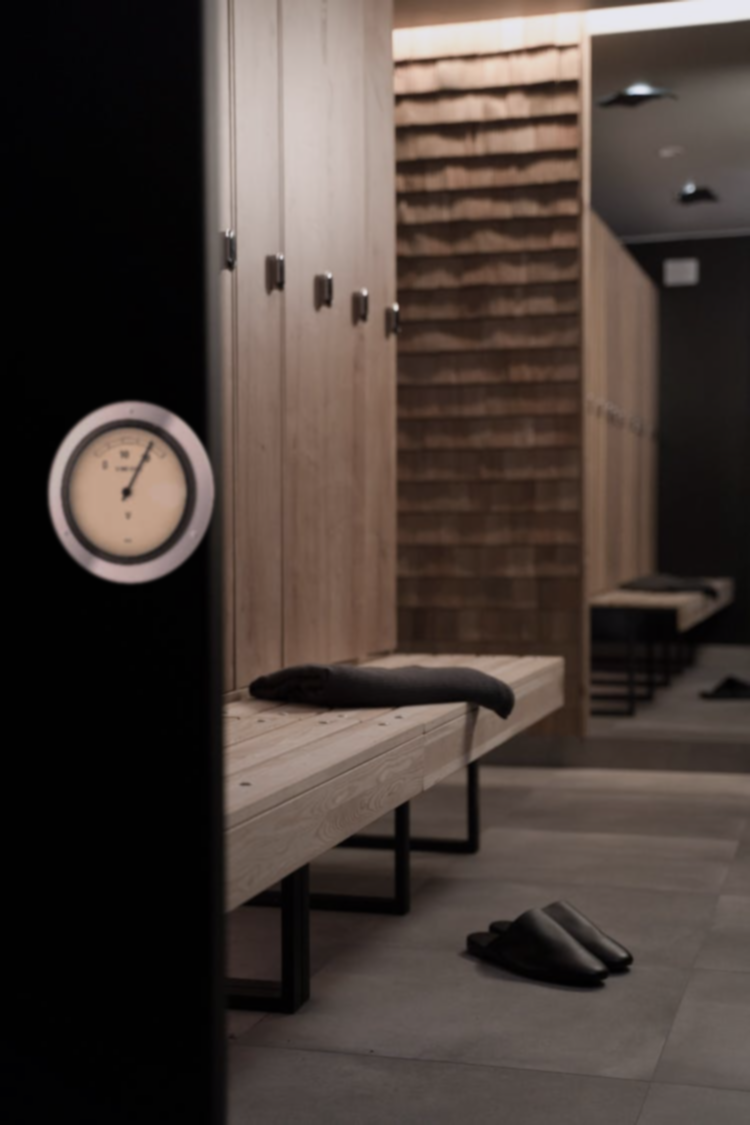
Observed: 20 V
